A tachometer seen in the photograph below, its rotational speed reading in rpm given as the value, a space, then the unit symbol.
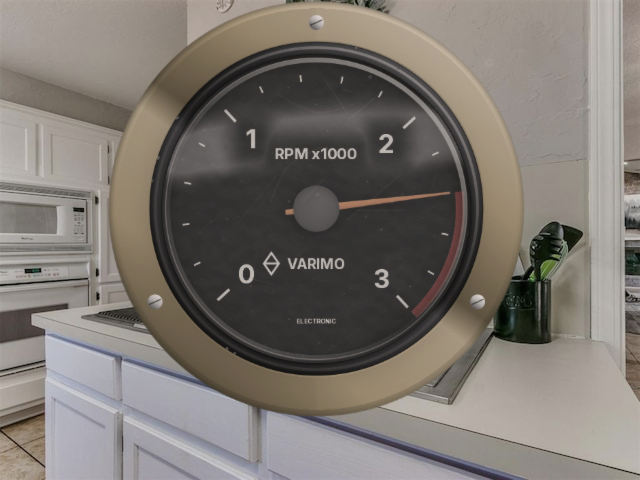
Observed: 2400 rpm
